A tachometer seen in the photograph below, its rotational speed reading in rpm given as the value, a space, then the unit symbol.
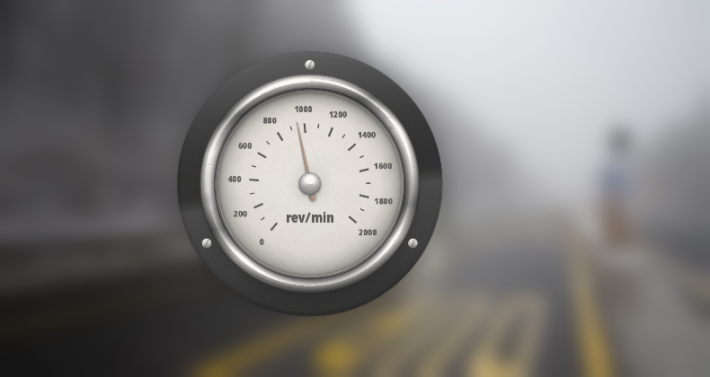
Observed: 950 rpm
